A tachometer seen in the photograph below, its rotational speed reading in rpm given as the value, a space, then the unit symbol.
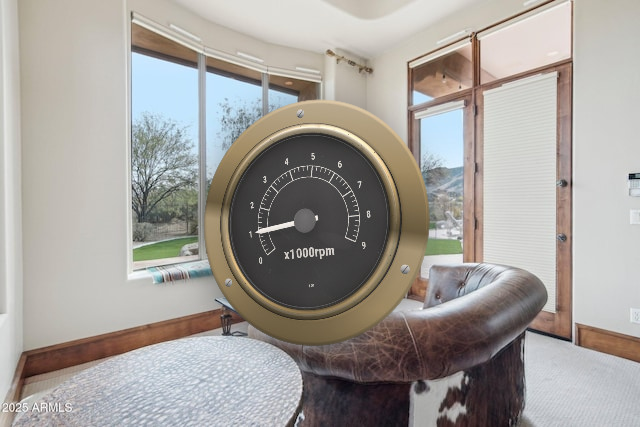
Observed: 1000 rpm
